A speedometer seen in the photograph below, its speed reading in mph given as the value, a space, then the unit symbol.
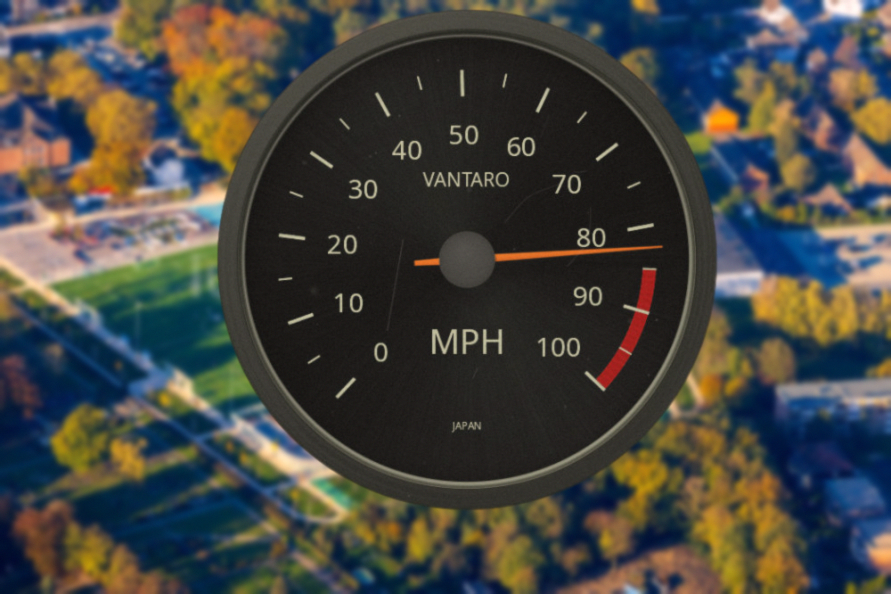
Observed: 82.5 mph
